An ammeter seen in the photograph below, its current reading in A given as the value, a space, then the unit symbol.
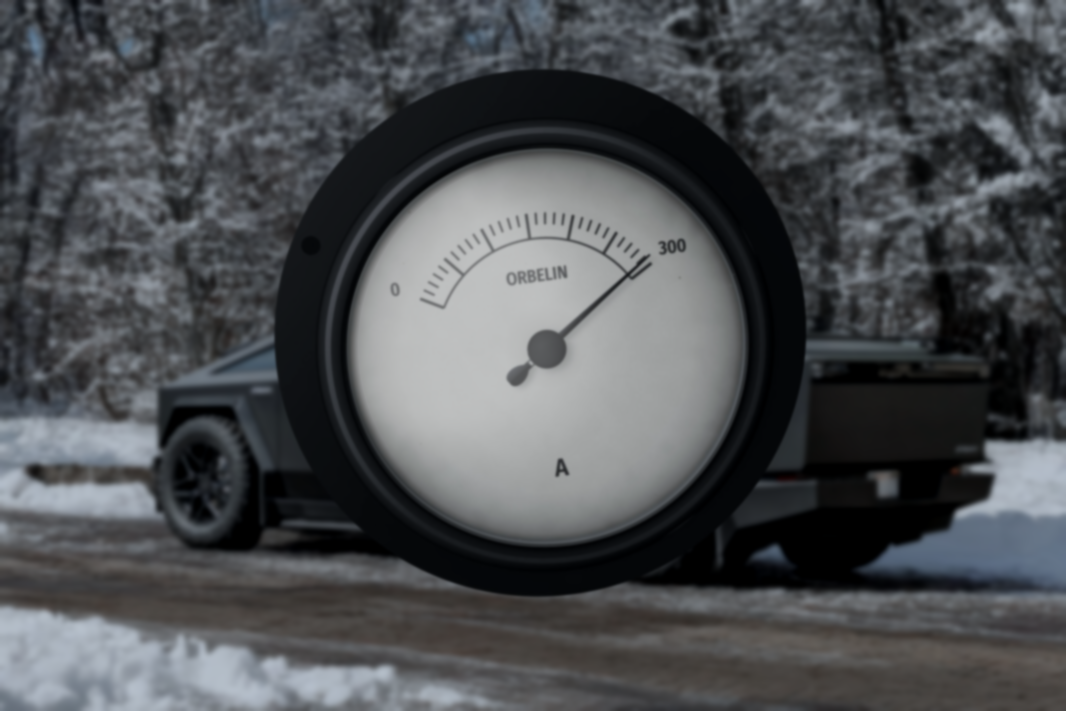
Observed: 290 A
